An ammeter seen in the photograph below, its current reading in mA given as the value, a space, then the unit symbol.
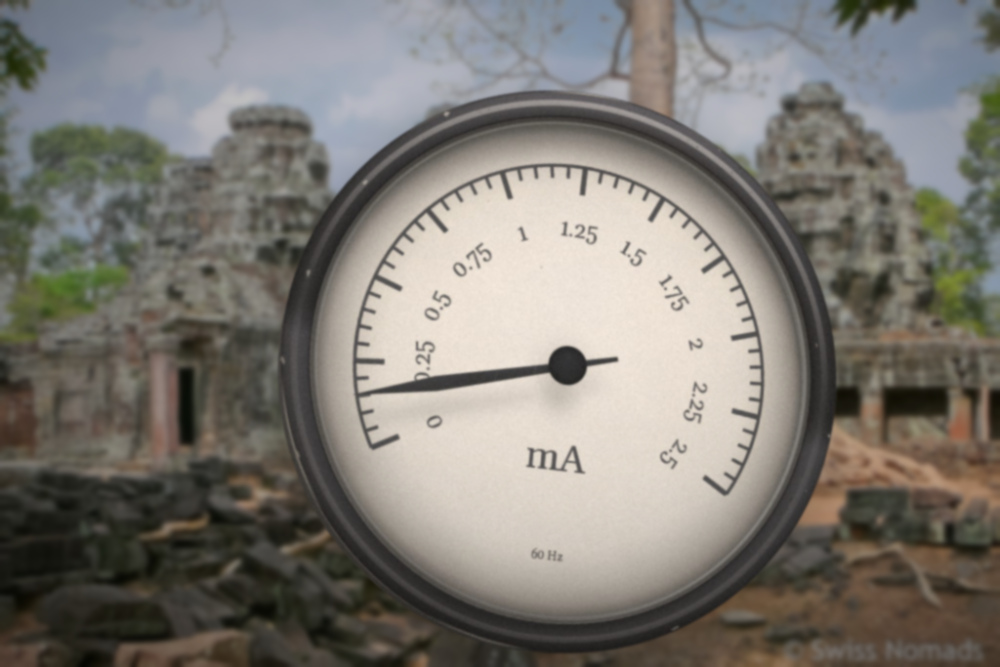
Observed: 0.15 mA
